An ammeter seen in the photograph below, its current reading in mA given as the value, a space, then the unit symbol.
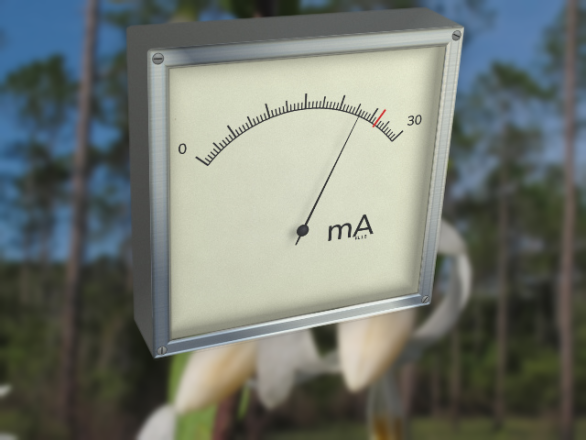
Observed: 22.5 mA
